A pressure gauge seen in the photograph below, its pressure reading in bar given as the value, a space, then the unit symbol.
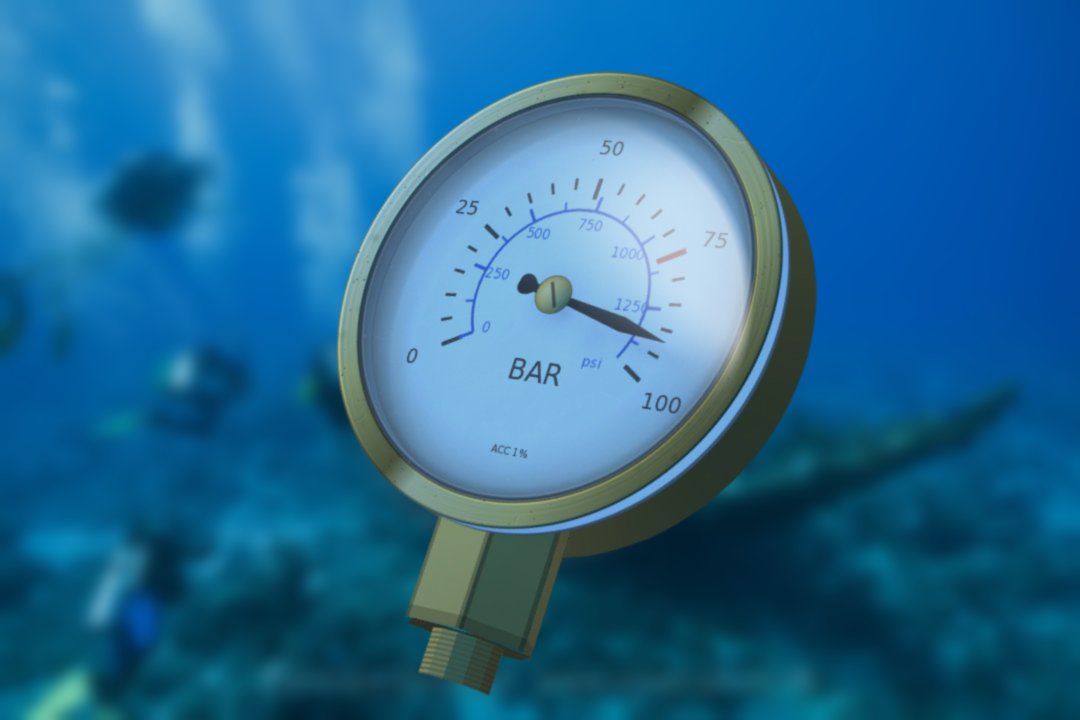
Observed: 92.5 bar
